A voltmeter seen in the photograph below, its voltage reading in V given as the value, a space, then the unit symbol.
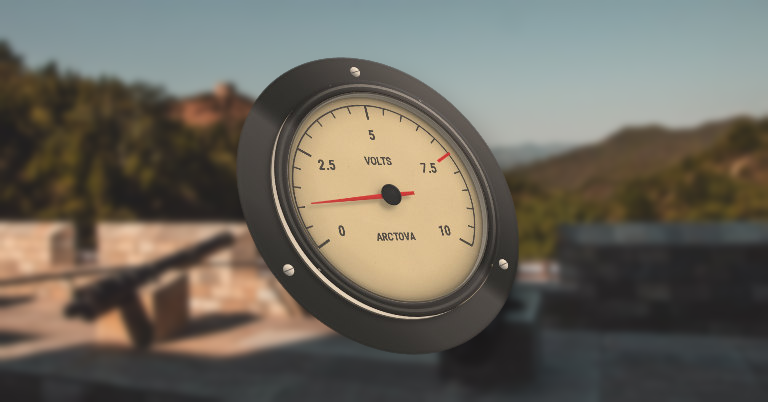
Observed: 1 V
